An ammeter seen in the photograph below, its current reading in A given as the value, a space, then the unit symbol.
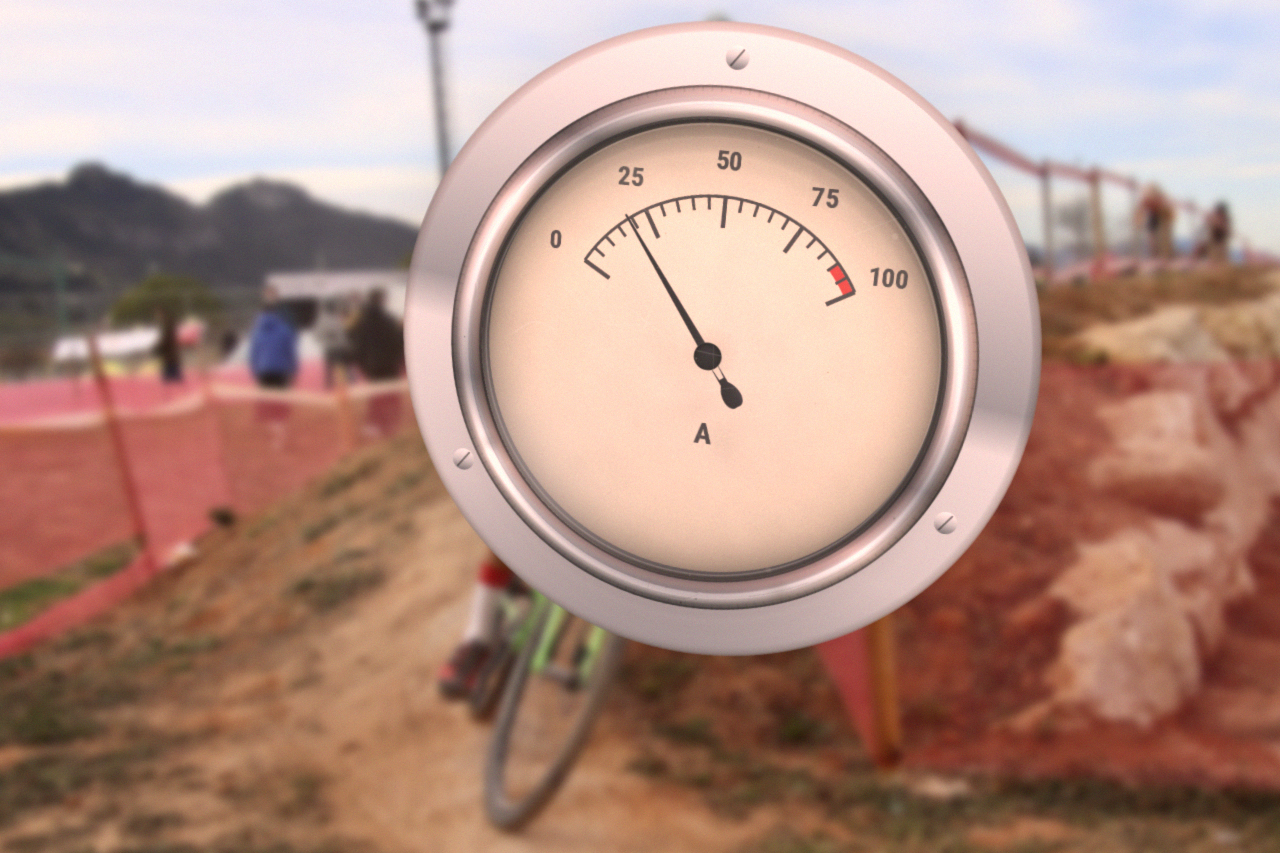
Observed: 20 A
